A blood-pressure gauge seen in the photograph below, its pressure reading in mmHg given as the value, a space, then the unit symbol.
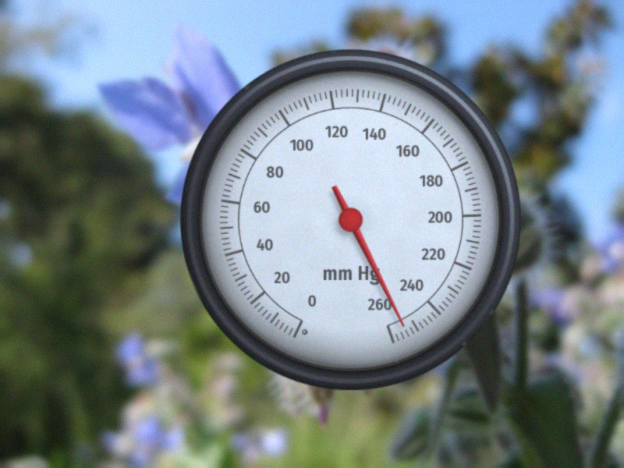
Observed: 254 mmHg
